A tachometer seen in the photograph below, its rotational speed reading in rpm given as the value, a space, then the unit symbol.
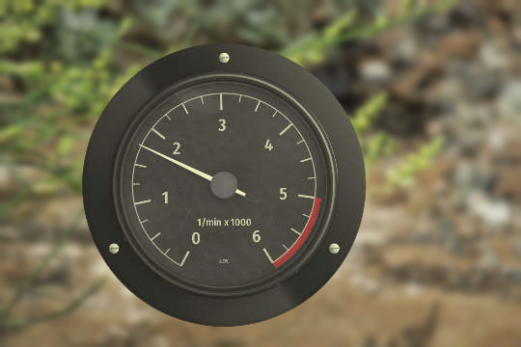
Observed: 1750 rpm
